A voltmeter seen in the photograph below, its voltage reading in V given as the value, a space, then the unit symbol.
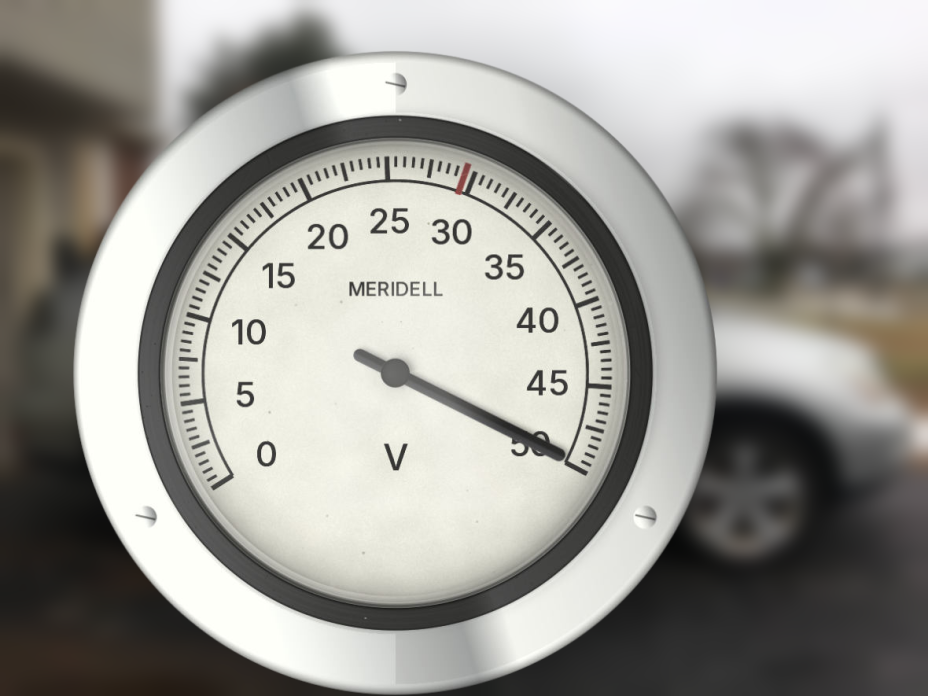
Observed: 49.75 V
